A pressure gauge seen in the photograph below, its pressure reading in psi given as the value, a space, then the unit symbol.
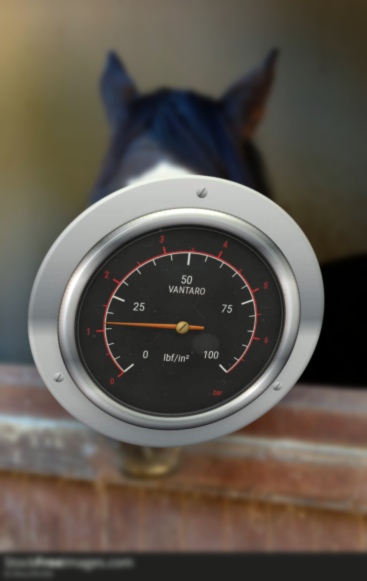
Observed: 17.5 psi
